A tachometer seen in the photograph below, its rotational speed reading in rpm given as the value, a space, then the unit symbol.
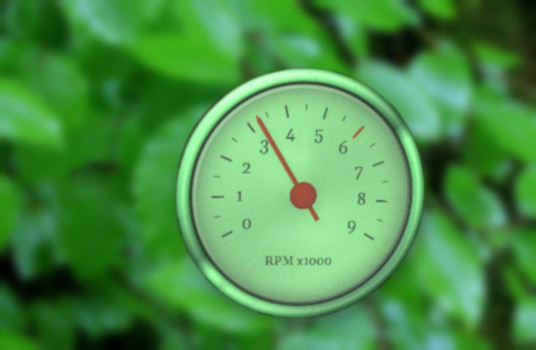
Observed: 3250 rpm
